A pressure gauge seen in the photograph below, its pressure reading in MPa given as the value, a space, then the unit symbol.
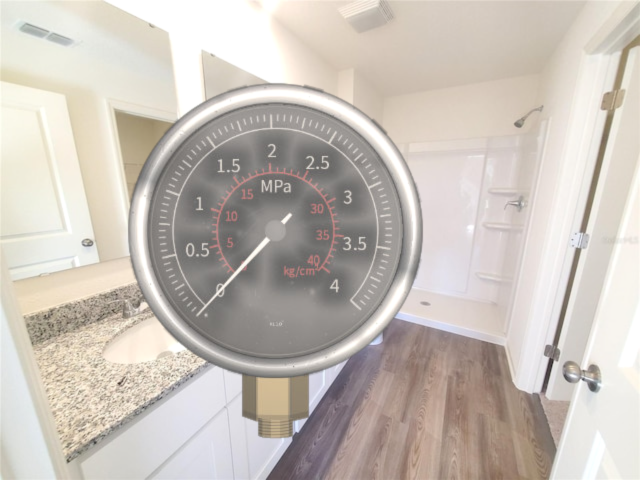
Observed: 0 MPa
